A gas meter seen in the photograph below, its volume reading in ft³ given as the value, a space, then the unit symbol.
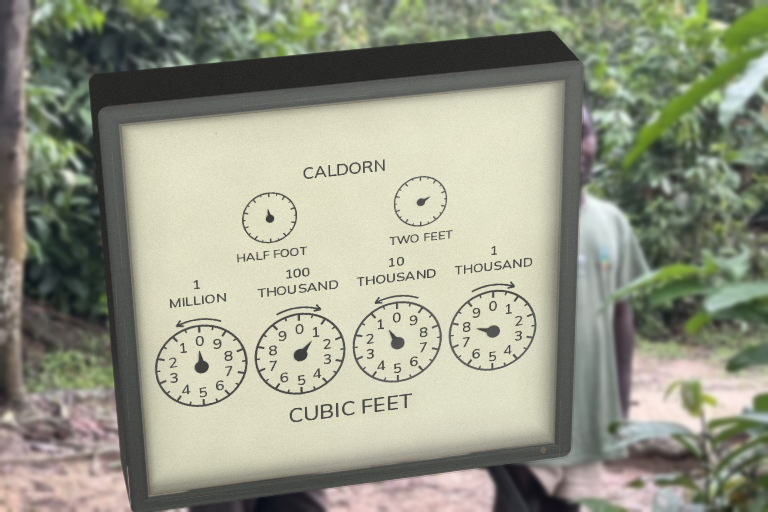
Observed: 10800 ft³
